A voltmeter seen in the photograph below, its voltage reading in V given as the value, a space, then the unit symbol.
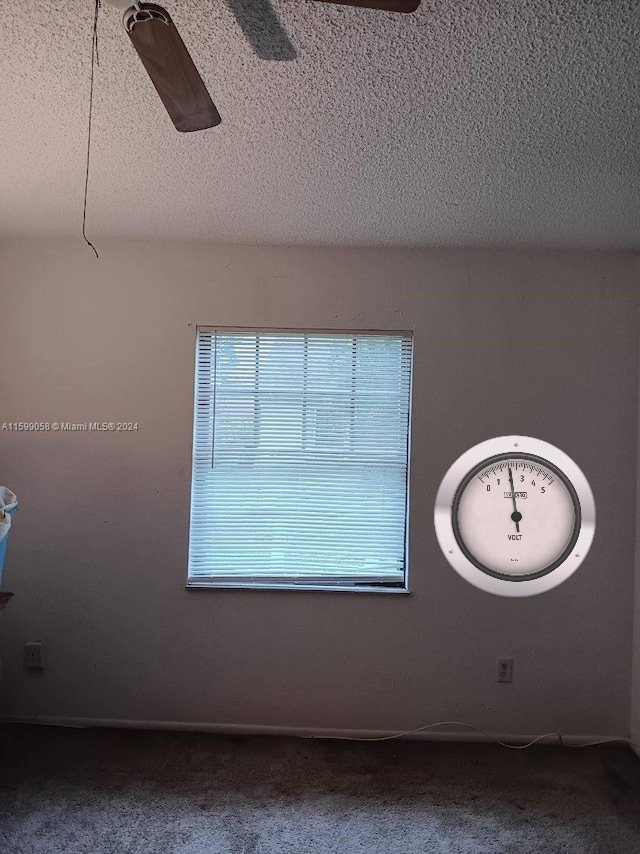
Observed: 2 V
